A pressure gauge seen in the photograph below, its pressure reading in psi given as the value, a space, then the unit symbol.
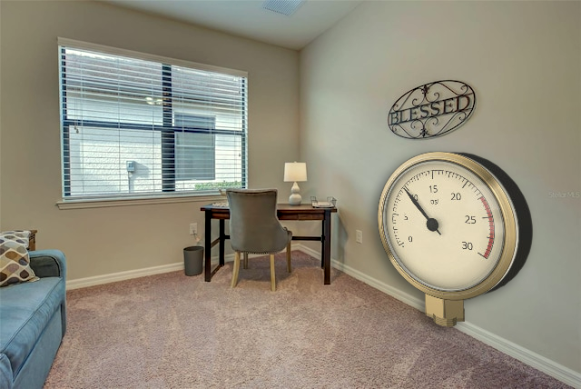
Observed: 10 psi
